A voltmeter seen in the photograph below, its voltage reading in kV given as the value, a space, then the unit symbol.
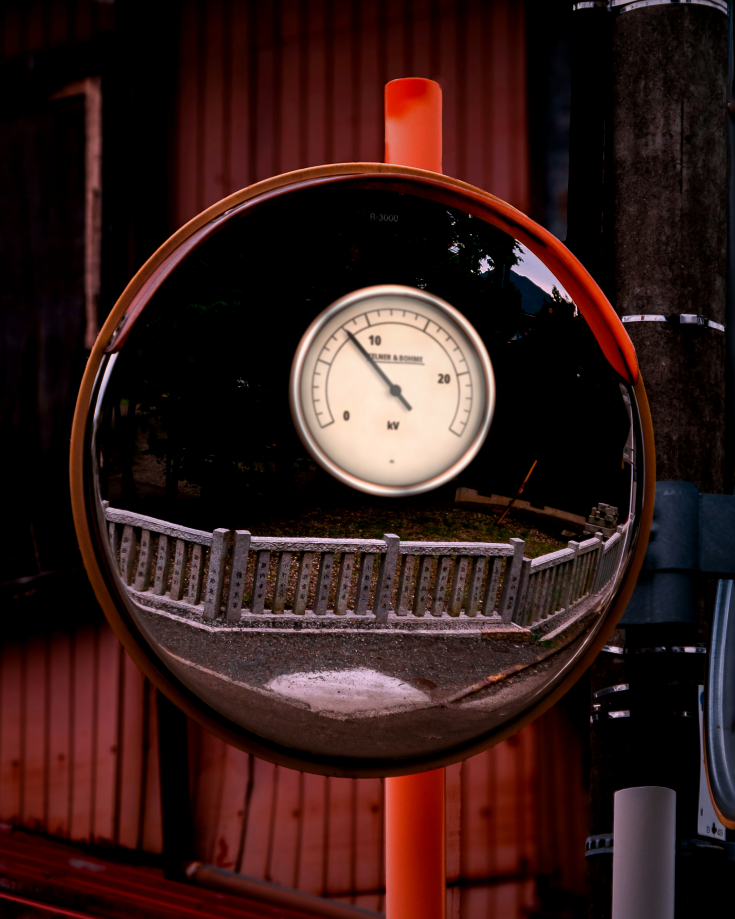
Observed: 8 kV
